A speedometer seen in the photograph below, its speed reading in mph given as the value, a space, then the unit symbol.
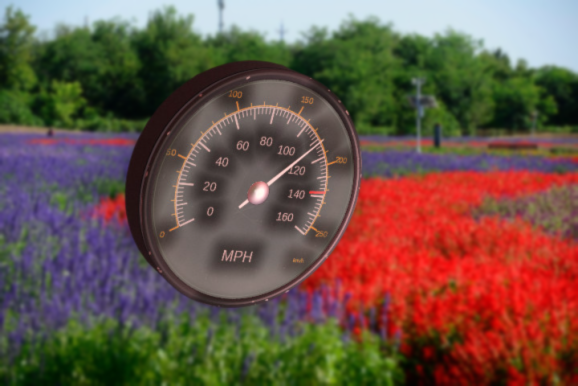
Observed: 110 mph
